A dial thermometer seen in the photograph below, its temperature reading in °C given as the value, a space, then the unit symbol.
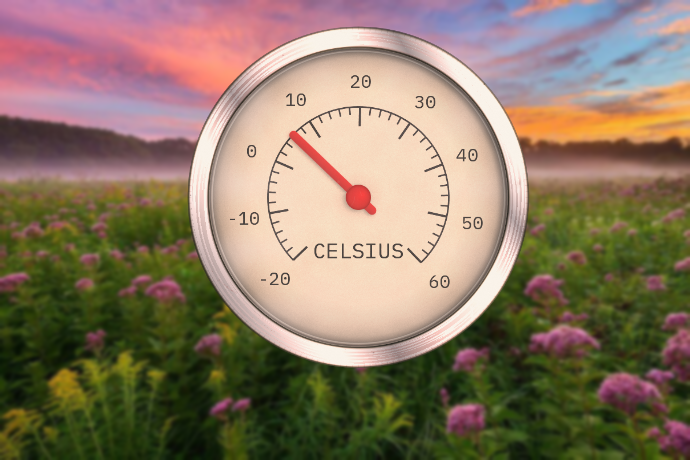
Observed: 6 °C
